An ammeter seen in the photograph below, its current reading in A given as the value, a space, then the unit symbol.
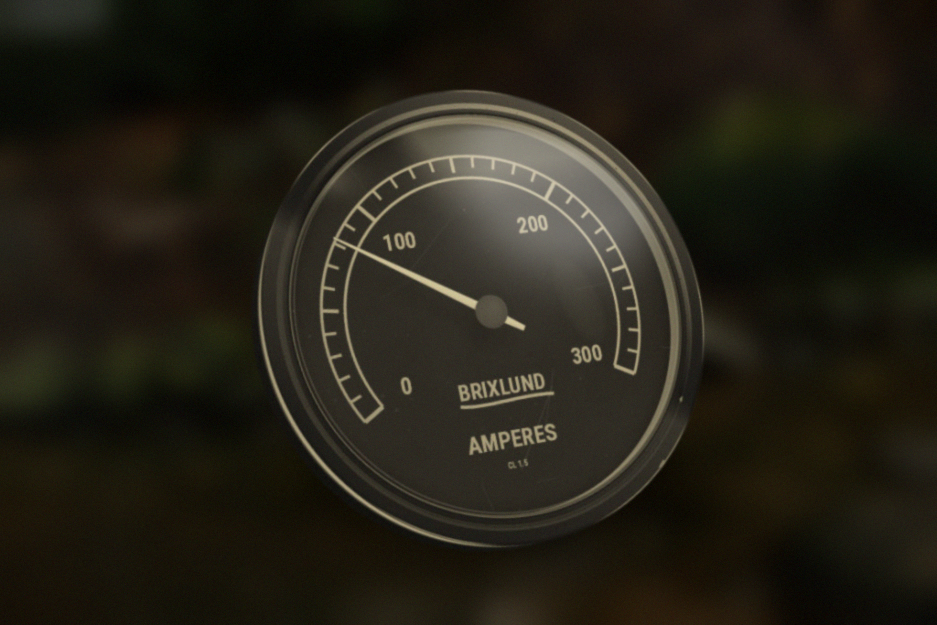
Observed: 80 A
